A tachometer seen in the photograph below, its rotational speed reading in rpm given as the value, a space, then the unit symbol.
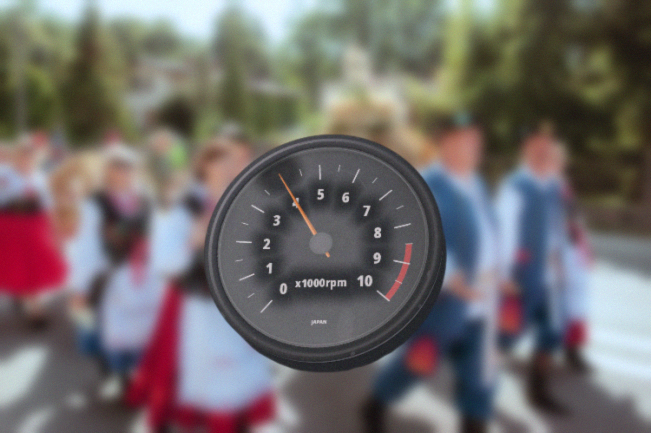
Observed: 4000 rpm
